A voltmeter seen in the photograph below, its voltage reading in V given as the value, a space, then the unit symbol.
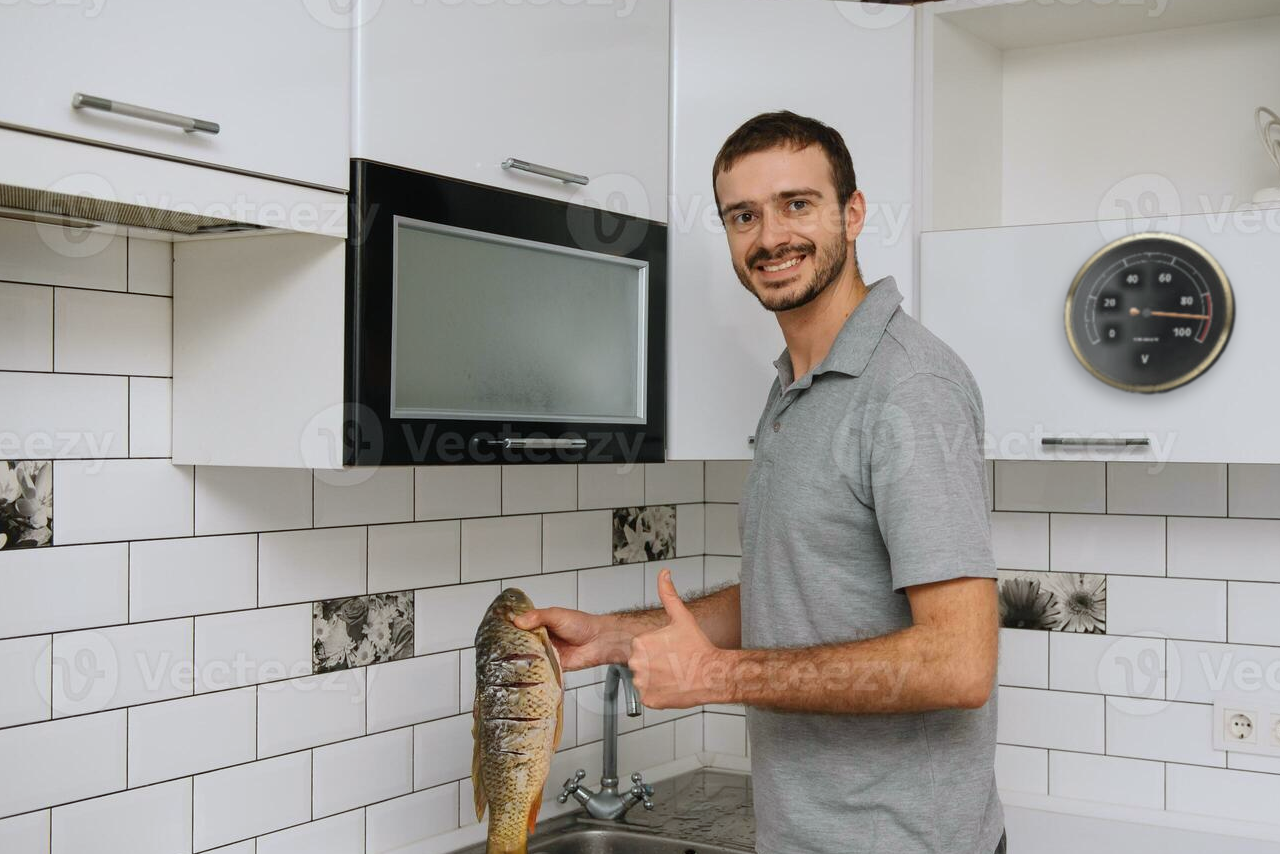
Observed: 90 V
